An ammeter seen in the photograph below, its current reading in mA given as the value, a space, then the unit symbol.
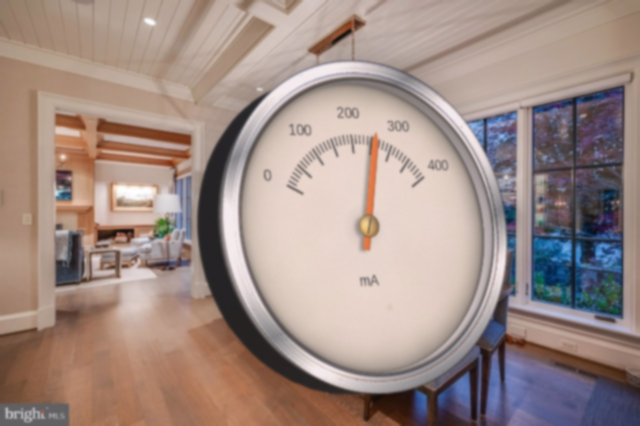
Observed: 250 mA
